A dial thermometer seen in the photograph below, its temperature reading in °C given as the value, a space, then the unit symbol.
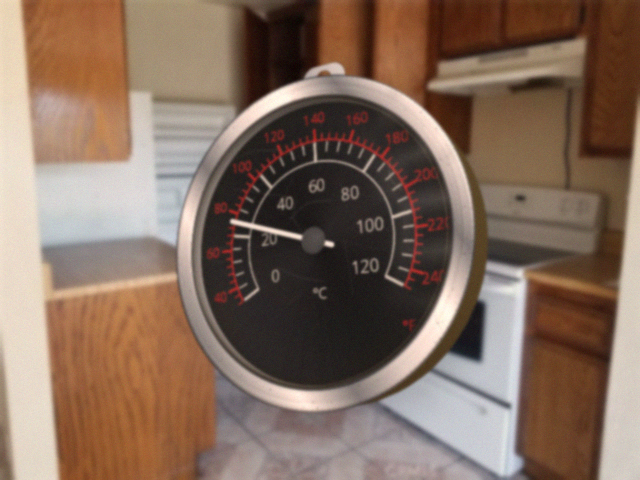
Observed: 24 °C
